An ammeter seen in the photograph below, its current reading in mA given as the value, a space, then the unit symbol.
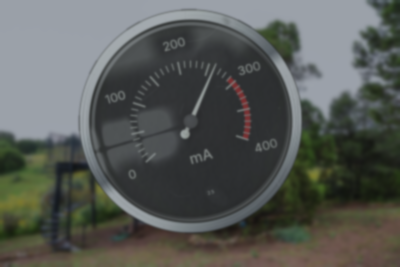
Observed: 260 mA
